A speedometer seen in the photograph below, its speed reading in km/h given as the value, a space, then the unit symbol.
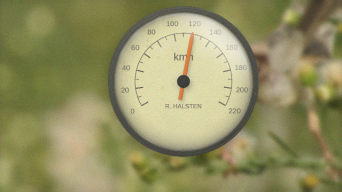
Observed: 120 km/h
